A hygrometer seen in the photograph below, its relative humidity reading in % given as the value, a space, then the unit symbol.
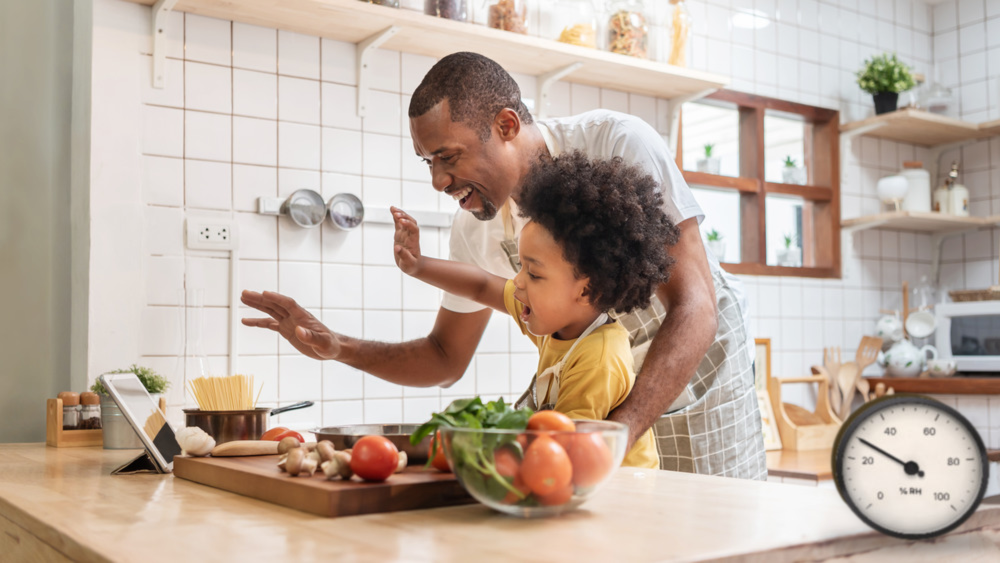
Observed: 28 %
